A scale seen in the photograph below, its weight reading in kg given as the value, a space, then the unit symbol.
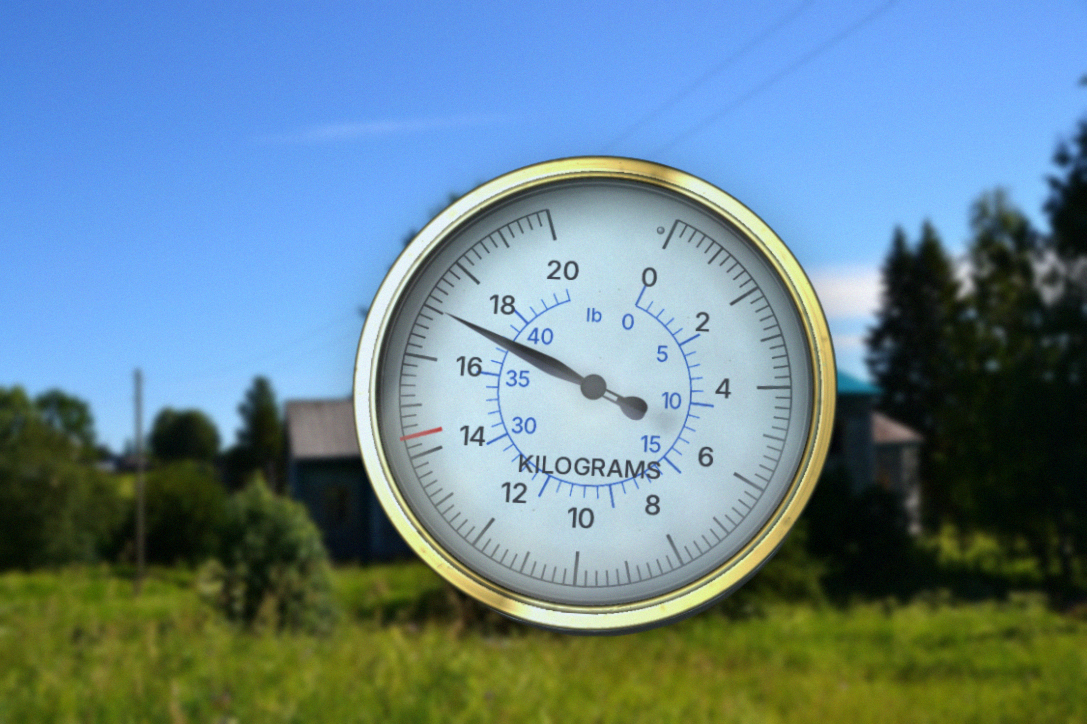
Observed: 17 kg
